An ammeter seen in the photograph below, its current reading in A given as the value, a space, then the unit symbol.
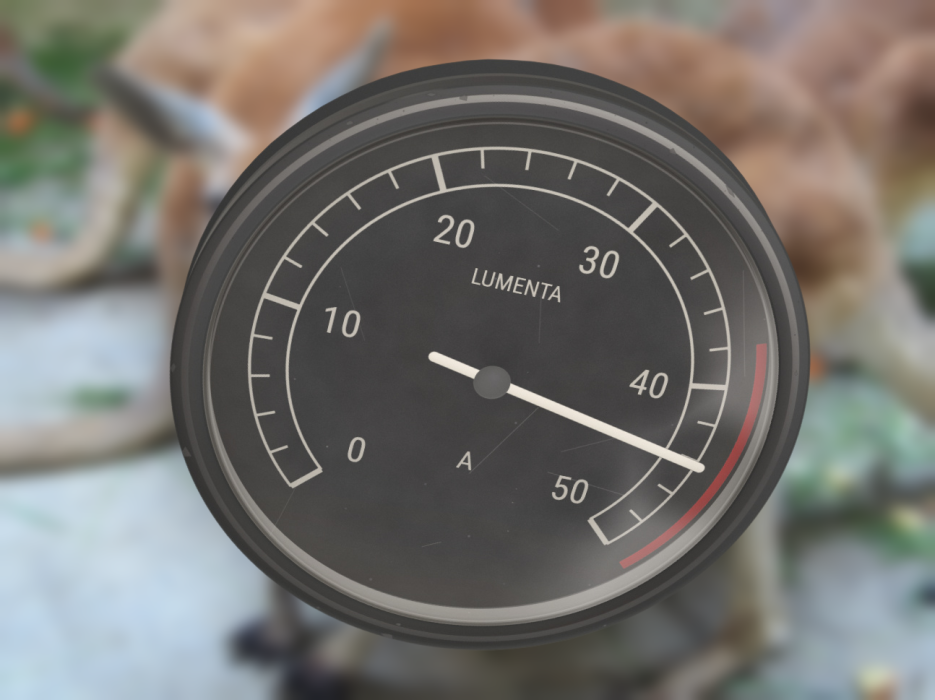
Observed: 44 A
